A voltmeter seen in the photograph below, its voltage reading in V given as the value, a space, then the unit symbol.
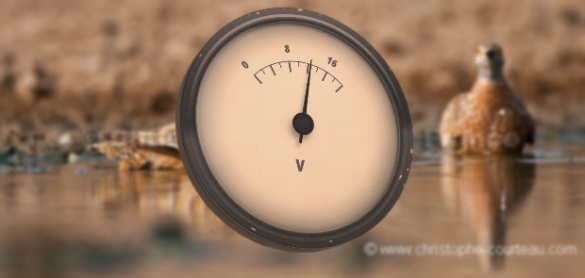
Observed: 12 V
